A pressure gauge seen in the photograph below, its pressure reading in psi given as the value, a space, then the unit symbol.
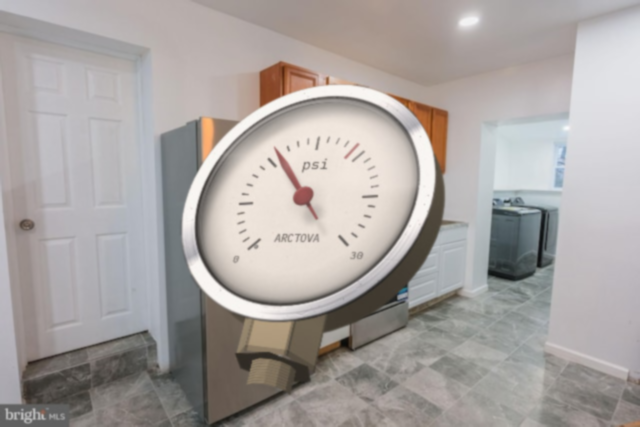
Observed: 11 psi
